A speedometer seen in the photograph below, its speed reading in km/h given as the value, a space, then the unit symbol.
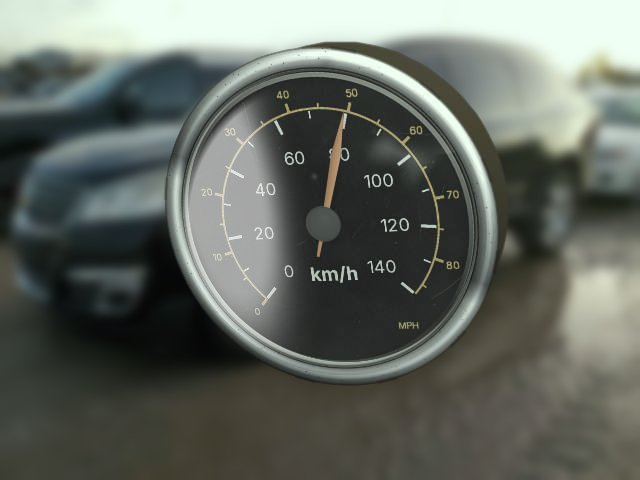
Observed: 80 km/h
